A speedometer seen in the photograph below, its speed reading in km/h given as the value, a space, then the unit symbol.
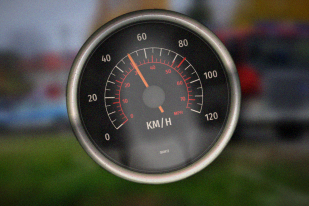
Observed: 50 km/h
